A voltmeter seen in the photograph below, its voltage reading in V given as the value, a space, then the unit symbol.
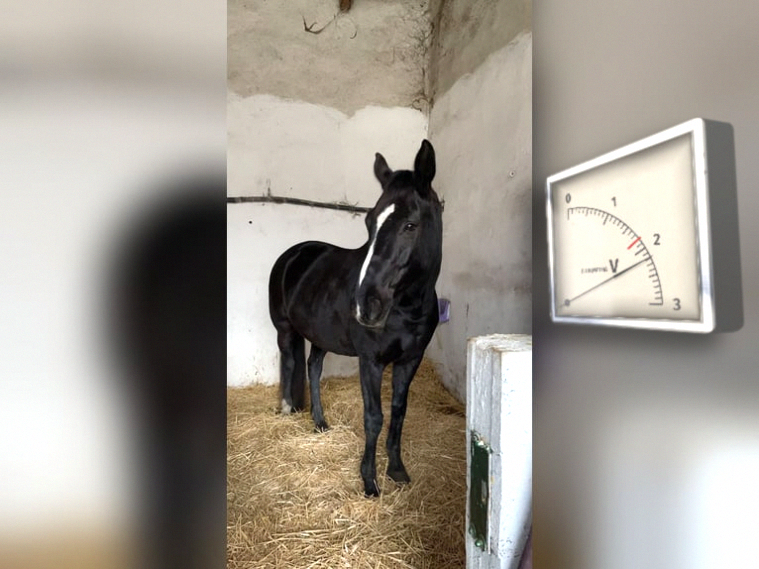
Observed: 2.2 V
